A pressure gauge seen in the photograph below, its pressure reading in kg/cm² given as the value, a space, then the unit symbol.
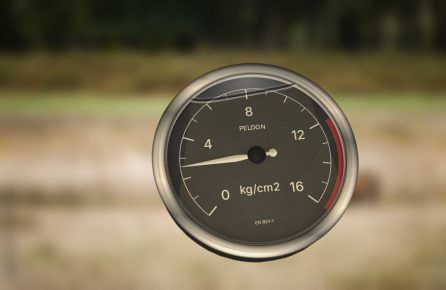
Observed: 2.5 kg/cm²
